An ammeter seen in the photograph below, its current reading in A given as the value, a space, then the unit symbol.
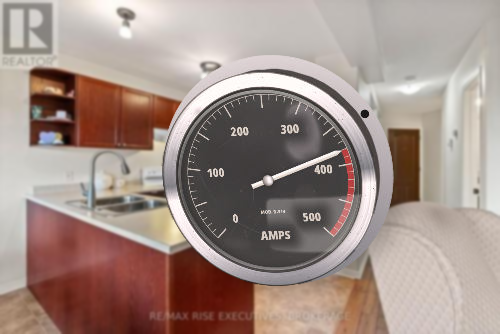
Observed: 380 A
